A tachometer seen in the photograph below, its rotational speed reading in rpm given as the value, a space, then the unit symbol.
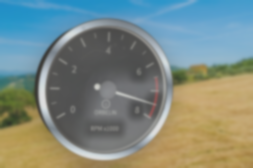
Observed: 7500 rpm
